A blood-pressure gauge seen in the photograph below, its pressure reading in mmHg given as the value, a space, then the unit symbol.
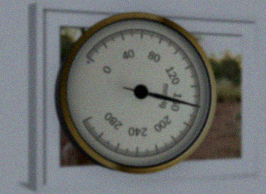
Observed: 160 mmHg
